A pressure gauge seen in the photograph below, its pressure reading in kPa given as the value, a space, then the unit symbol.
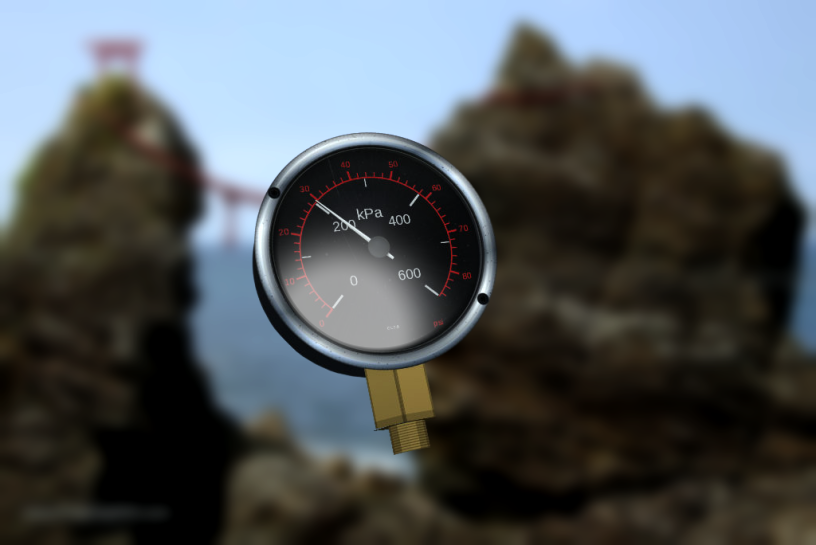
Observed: 200 kPa
